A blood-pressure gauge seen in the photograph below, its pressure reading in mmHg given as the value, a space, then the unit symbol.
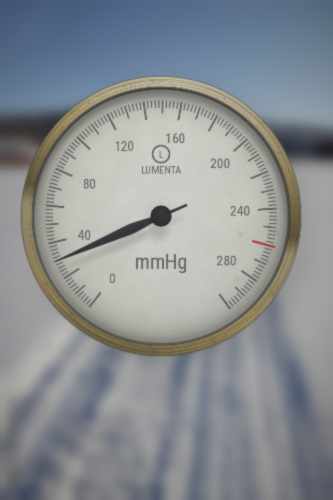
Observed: 30 mmHg
